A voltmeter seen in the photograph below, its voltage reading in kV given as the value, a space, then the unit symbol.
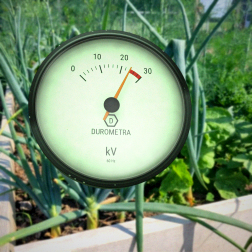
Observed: 24 kV
